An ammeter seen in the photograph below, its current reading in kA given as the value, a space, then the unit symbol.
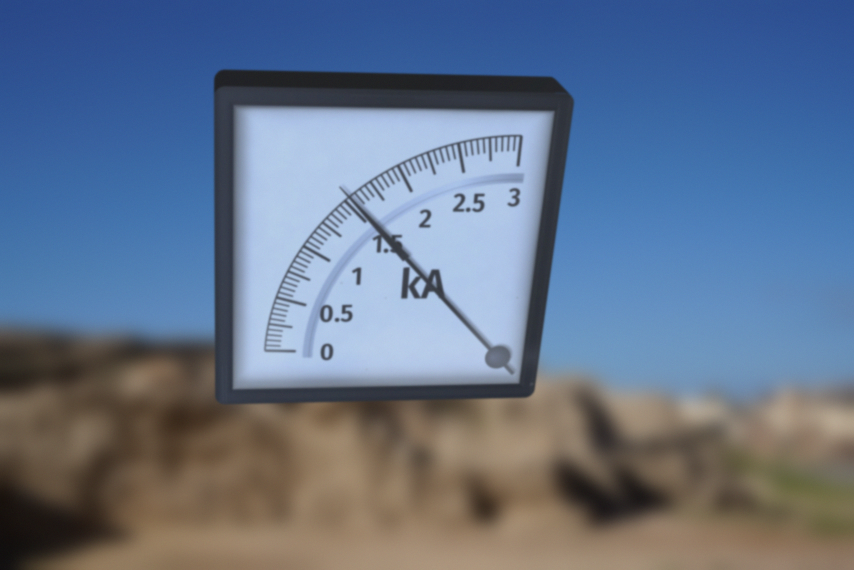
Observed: 1.55 kA
